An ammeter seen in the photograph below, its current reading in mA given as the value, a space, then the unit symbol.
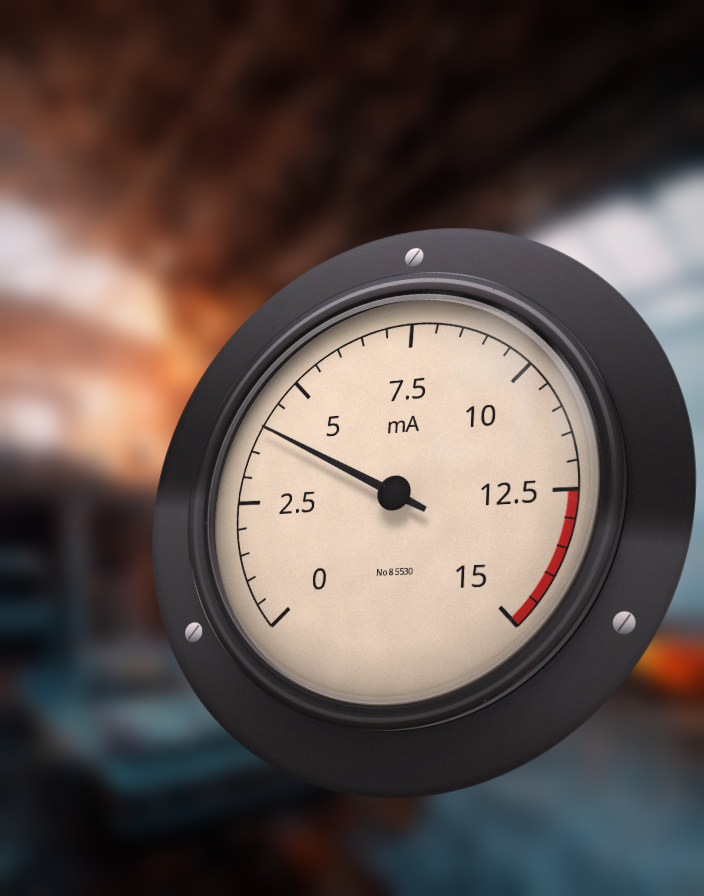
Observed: 4 mA
